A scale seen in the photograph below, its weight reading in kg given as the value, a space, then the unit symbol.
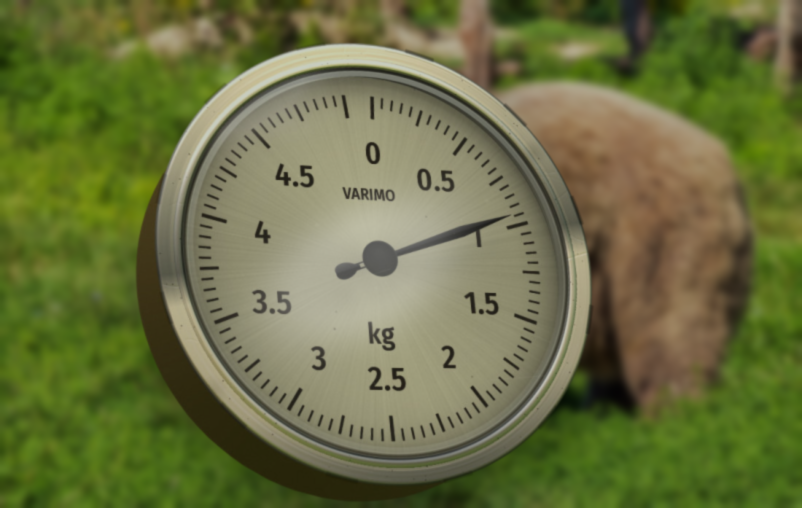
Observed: 0.95 kg
